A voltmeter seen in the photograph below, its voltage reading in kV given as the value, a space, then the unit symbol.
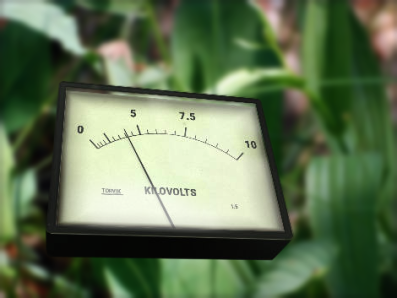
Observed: 4 kV
